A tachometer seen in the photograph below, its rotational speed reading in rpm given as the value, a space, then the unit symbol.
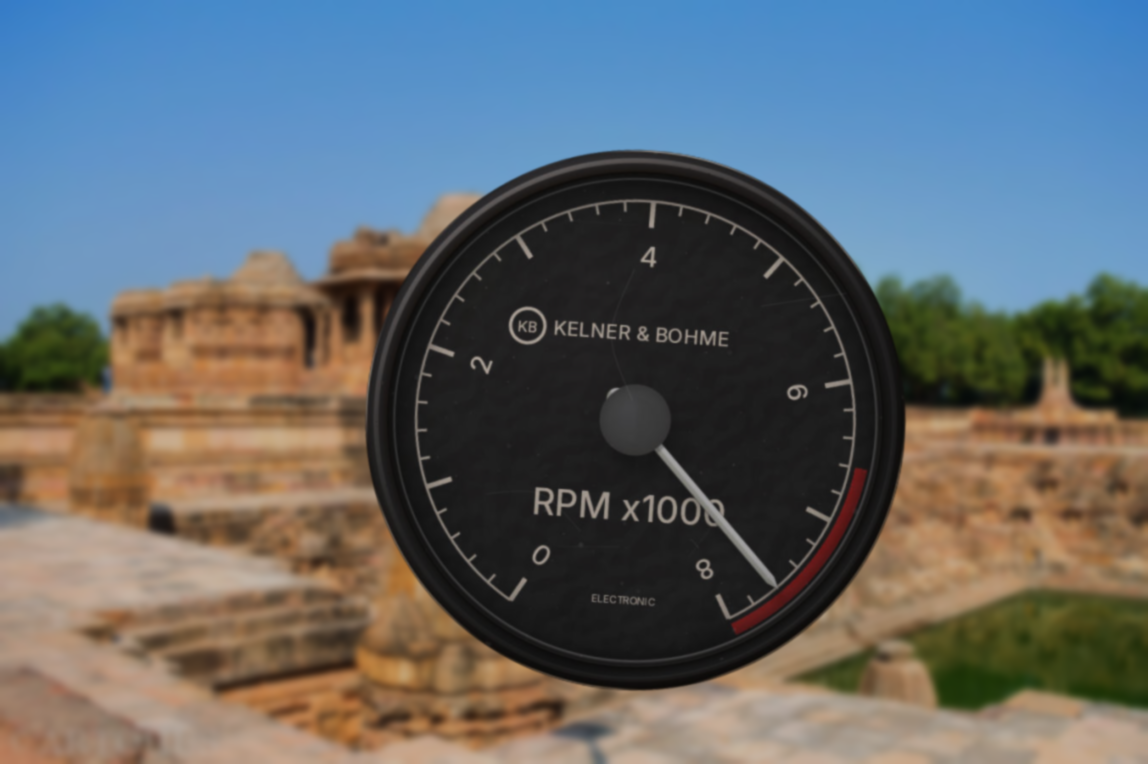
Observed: 7600 rpm
